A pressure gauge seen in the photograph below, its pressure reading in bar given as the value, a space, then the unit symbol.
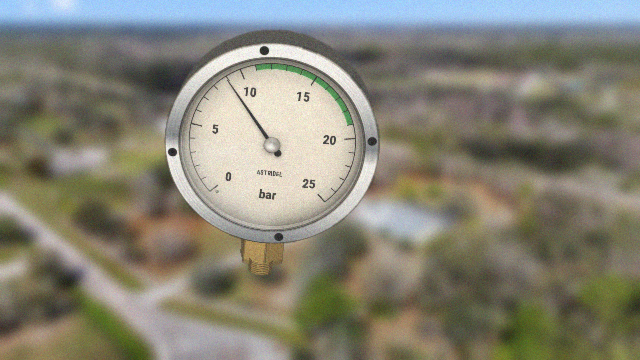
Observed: 9 bar
